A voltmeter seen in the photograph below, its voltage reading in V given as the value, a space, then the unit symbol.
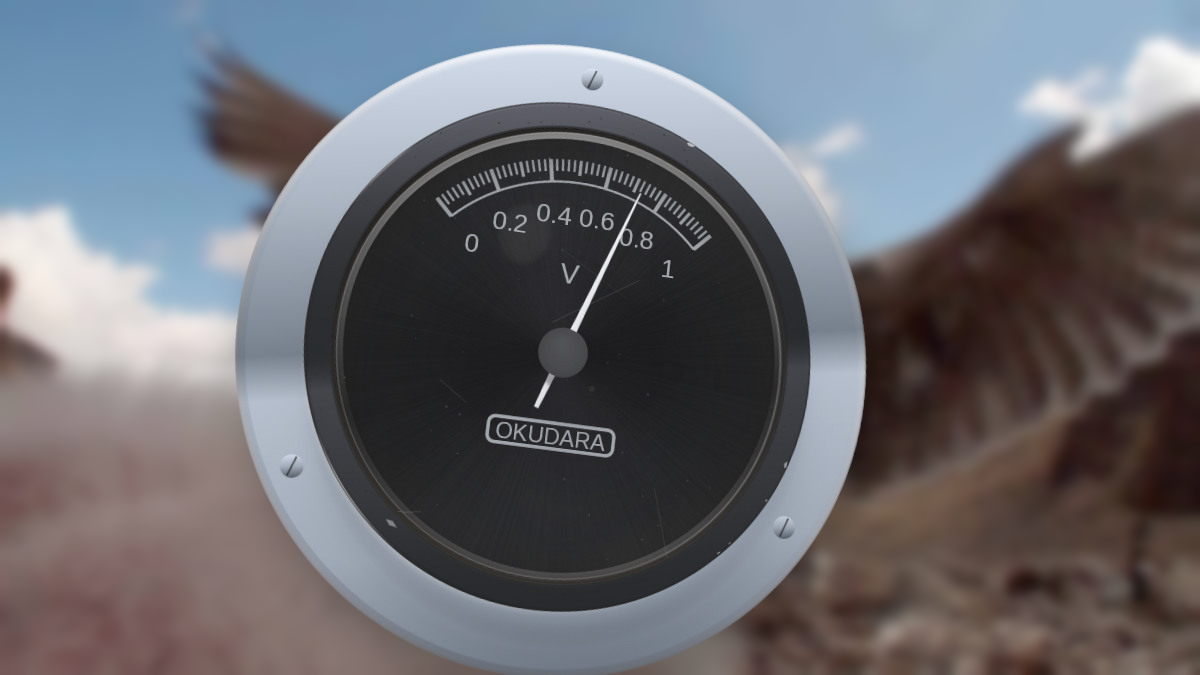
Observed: 0.72 V
